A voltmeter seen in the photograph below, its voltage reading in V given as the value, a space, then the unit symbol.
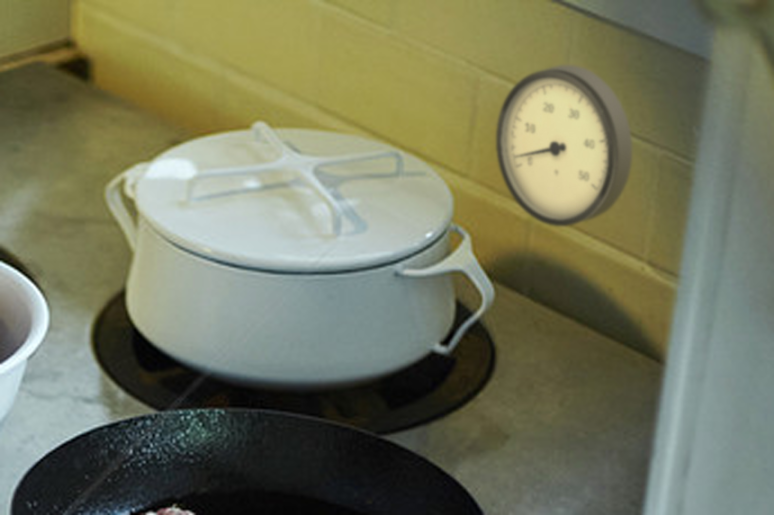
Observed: 2 V
